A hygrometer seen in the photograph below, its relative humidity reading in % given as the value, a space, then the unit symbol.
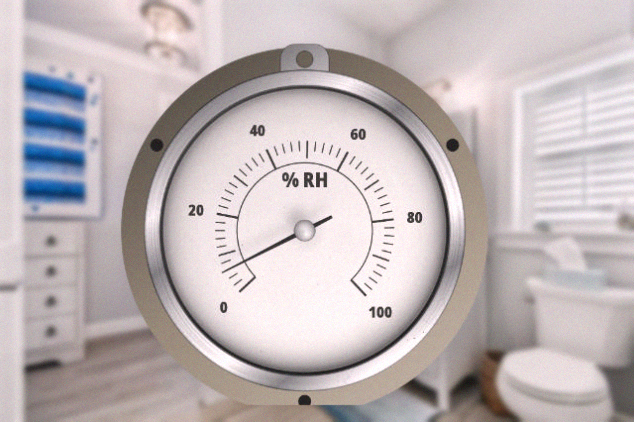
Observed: 6 %
